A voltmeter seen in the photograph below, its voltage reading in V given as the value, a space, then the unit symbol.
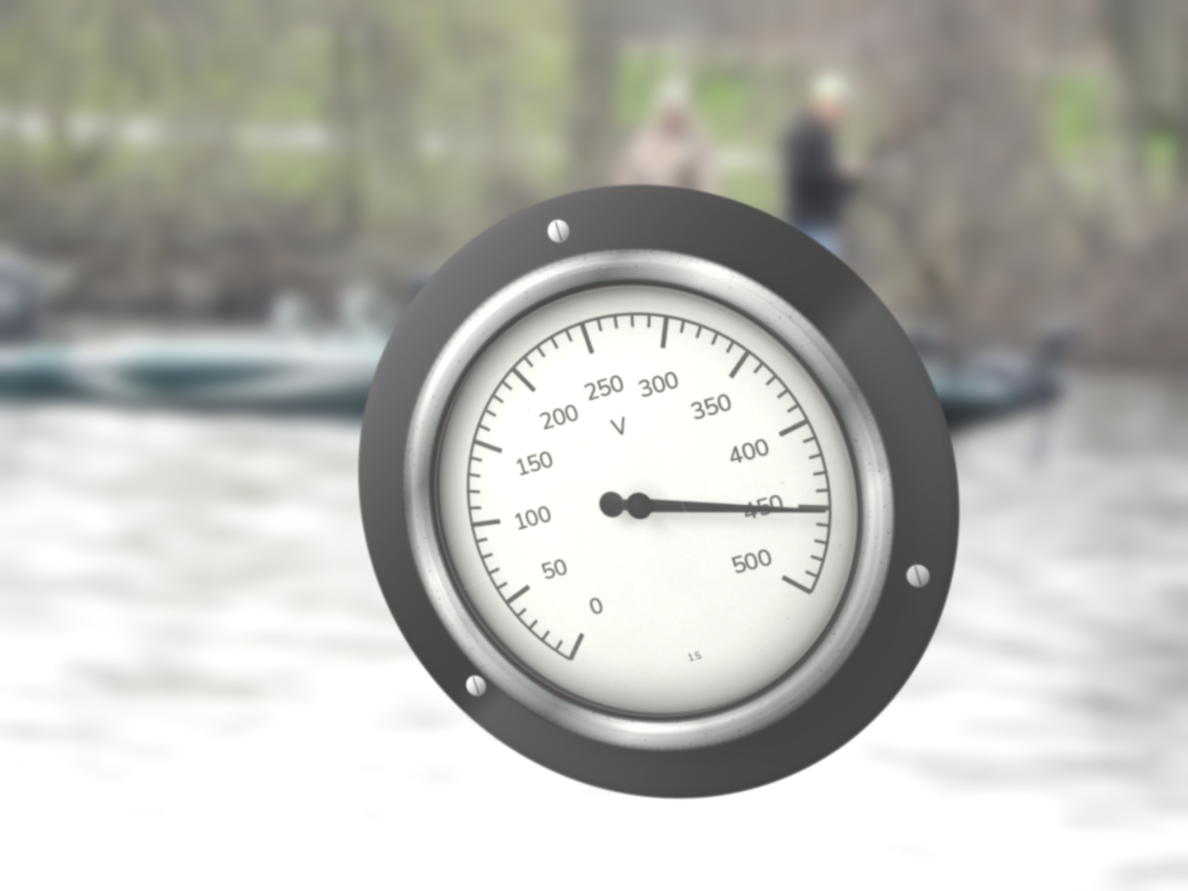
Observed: 450 V
